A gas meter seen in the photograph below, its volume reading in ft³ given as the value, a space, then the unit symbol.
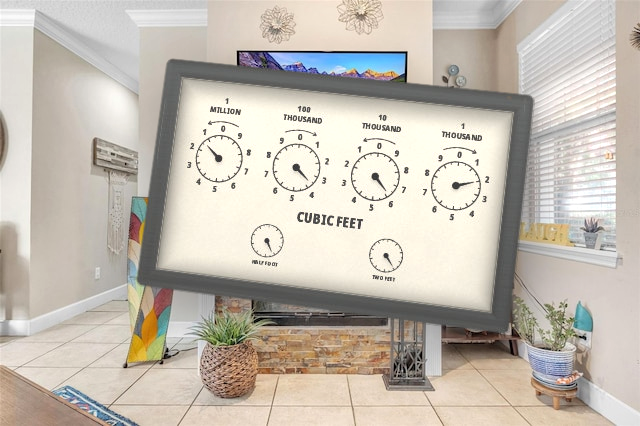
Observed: 136200 ft³
